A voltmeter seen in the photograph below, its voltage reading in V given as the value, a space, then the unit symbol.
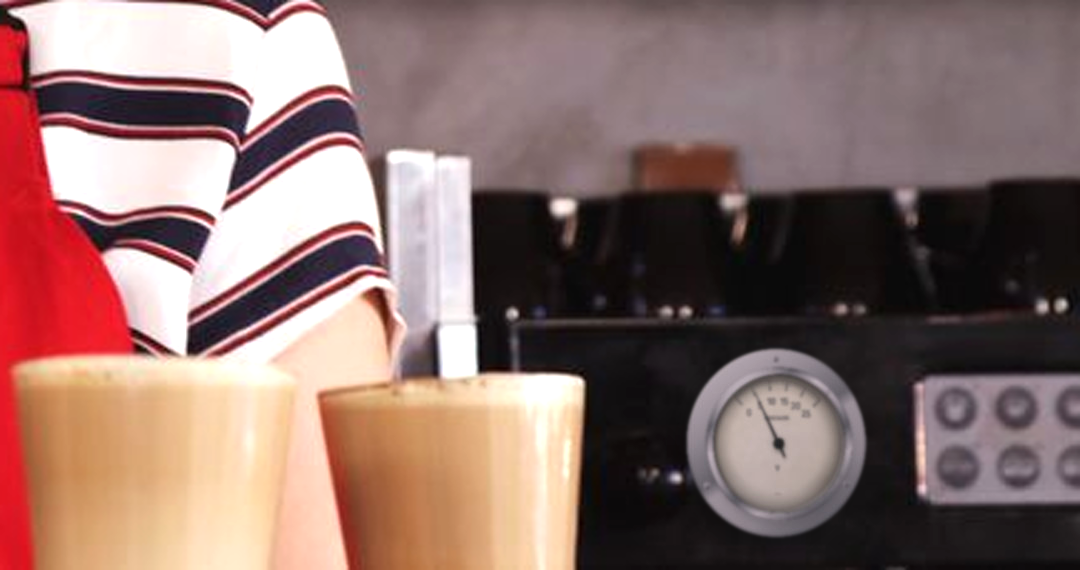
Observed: 5 V
